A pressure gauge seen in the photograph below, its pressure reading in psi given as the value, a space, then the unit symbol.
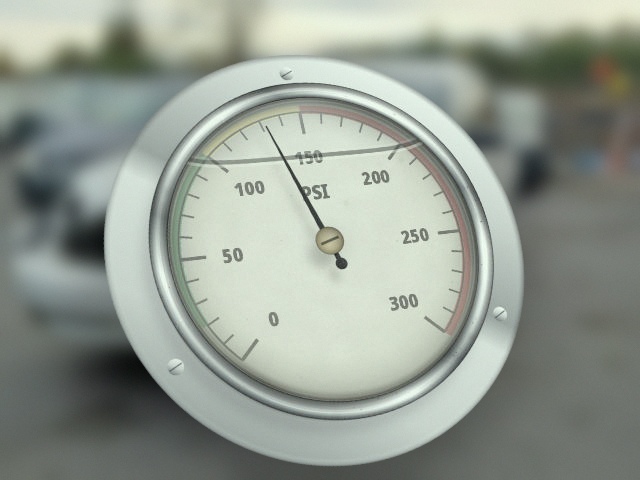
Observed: 130 psi
